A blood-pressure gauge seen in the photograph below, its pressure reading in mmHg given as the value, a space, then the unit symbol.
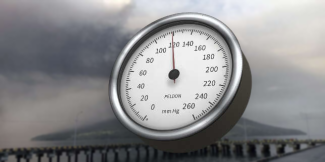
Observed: 120 mmHg
